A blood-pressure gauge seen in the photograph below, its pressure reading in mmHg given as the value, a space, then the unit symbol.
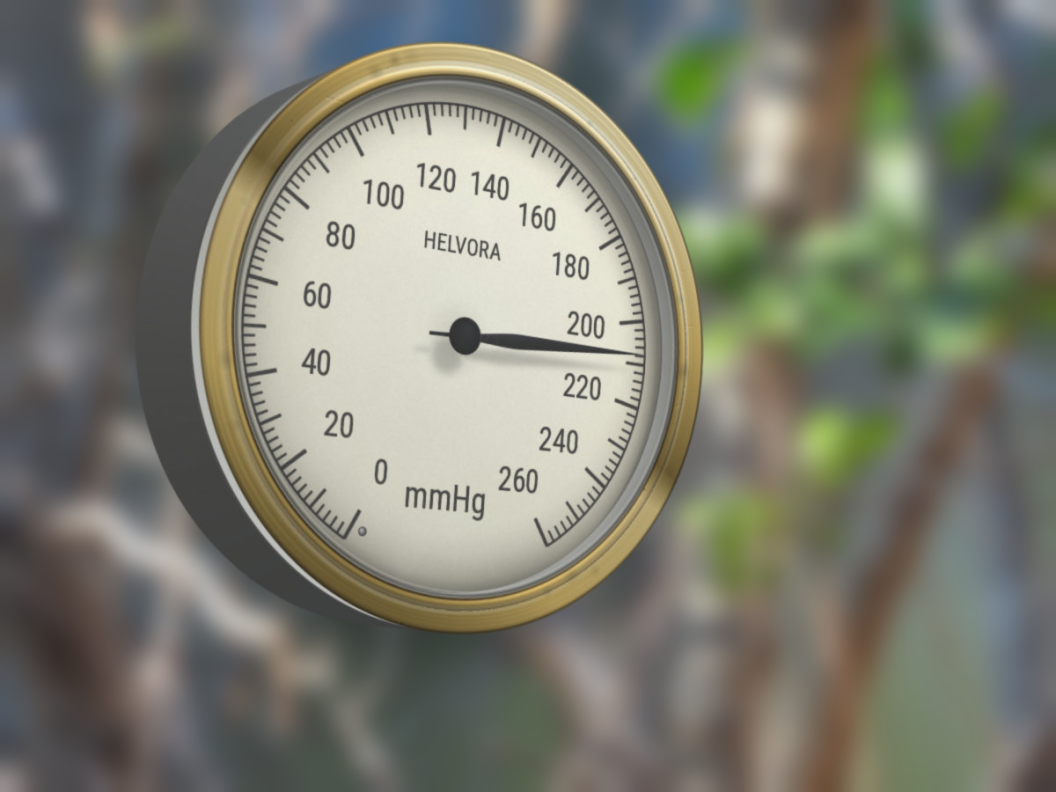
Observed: 208 mmHg
